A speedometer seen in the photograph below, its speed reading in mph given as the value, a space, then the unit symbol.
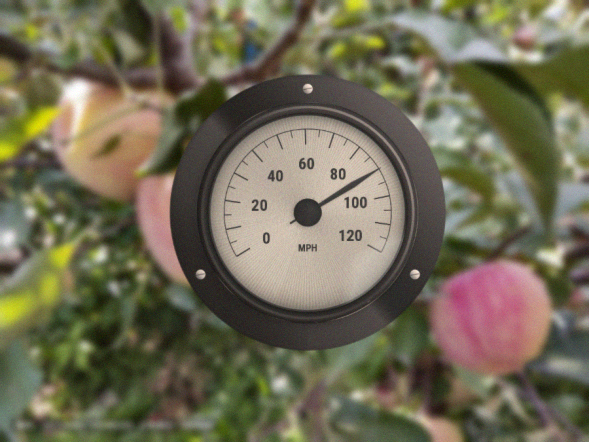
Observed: 90 mph
